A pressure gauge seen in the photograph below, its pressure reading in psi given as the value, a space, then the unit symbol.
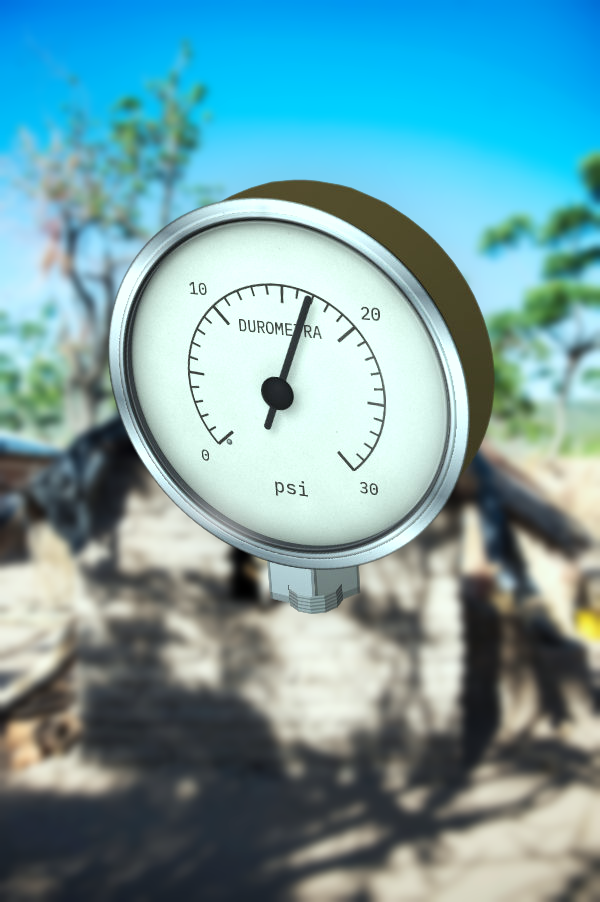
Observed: 17 psi
